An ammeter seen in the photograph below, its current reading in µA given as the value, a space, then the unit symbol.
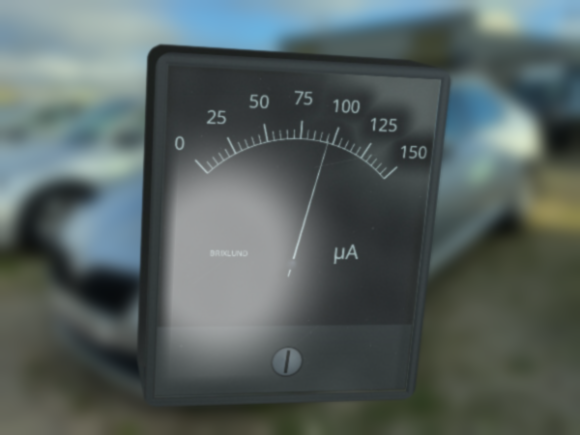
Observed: 95 µA
